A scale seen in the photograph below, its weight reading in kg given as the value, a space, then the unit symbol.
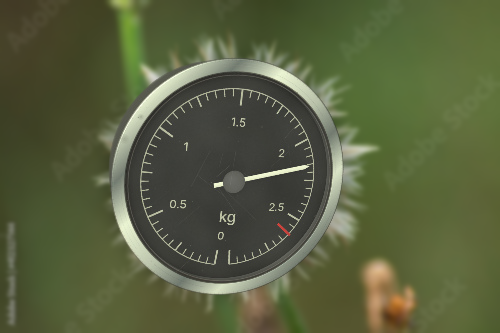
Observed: 2.15 kg
